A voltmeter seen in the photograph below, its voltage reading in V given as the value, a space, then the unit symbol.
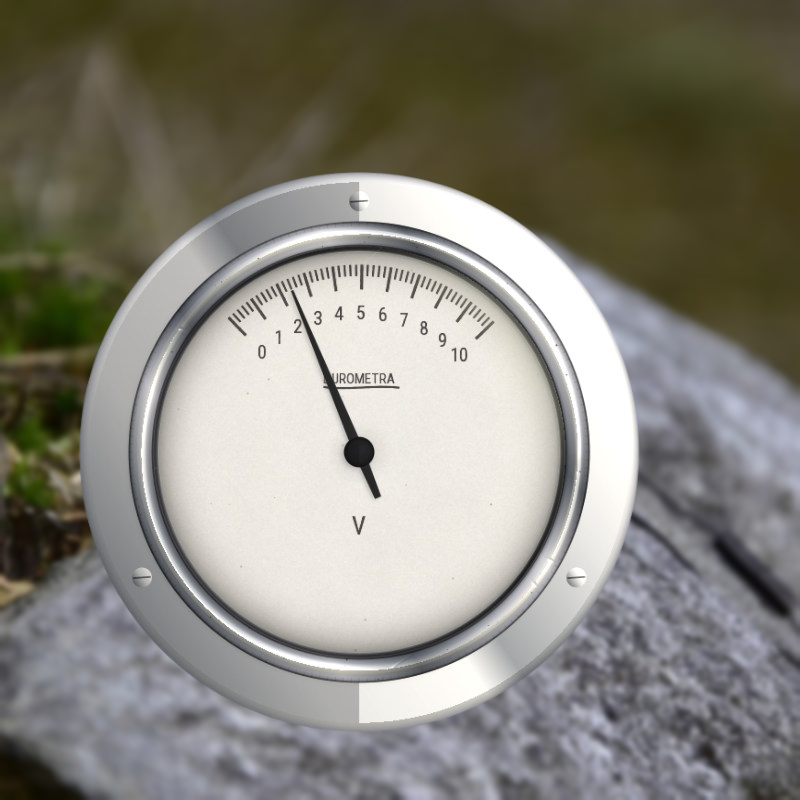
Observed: 2.4 V
